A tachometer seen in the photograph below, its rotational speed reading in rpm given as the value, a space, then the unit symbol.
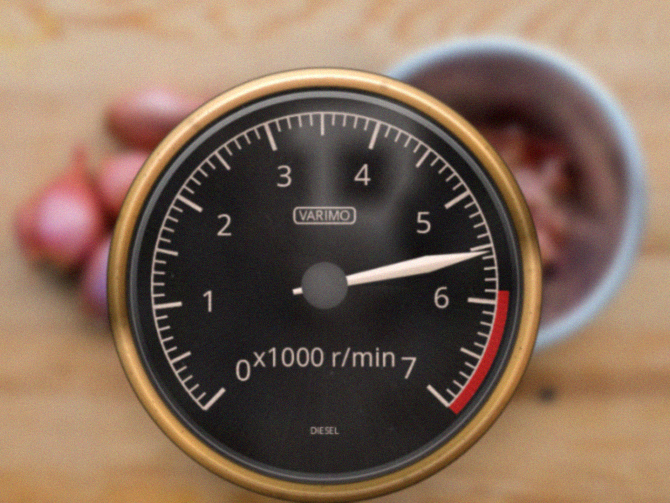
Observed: 5550 rpm
